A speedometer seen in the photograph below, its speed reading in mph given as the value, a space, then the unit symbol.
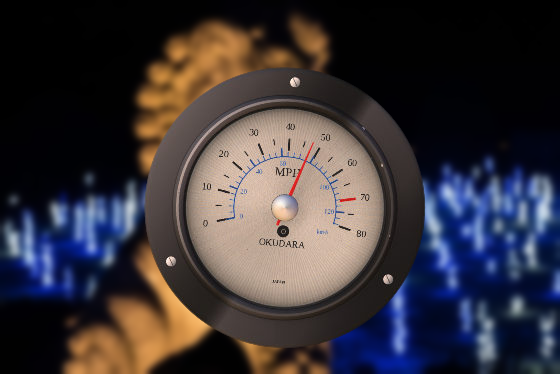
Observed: 47.5 mph
